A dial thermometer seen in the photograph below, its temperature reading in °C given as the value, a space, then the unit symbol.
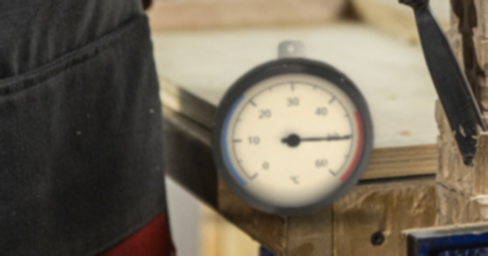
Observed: 50 °C
